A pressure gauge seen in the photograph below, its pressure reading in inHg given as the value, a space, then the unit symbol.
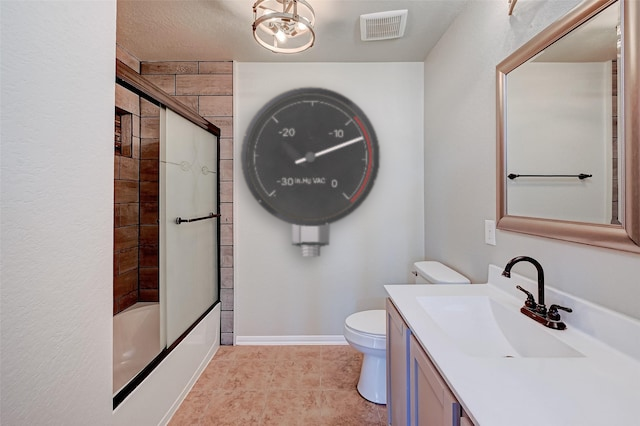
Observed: -7.5 inHg
